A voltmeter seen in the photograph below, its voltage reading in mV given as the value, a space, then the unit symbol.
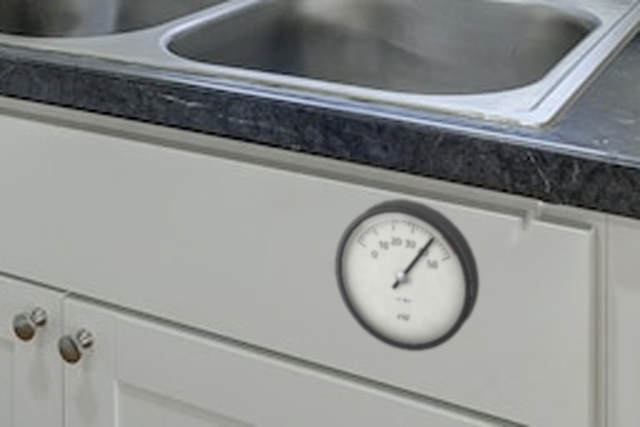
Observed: 40 mV
